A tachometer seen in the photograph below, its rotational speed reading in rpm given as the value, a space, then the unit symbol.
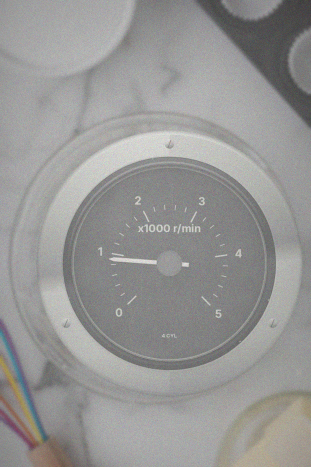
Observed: 900 rpm
